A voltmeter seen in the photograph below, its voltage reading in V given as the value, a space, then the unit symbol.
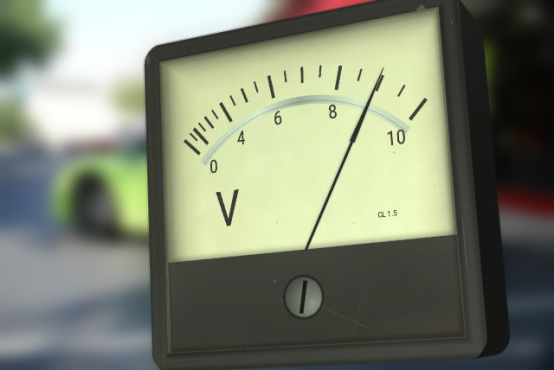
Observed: 9 V
